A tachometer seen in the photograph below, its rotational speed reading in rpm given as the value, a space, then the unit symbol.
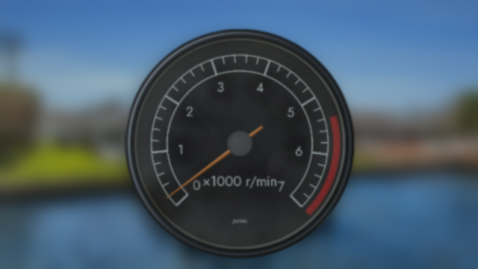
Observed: 200 rpm
